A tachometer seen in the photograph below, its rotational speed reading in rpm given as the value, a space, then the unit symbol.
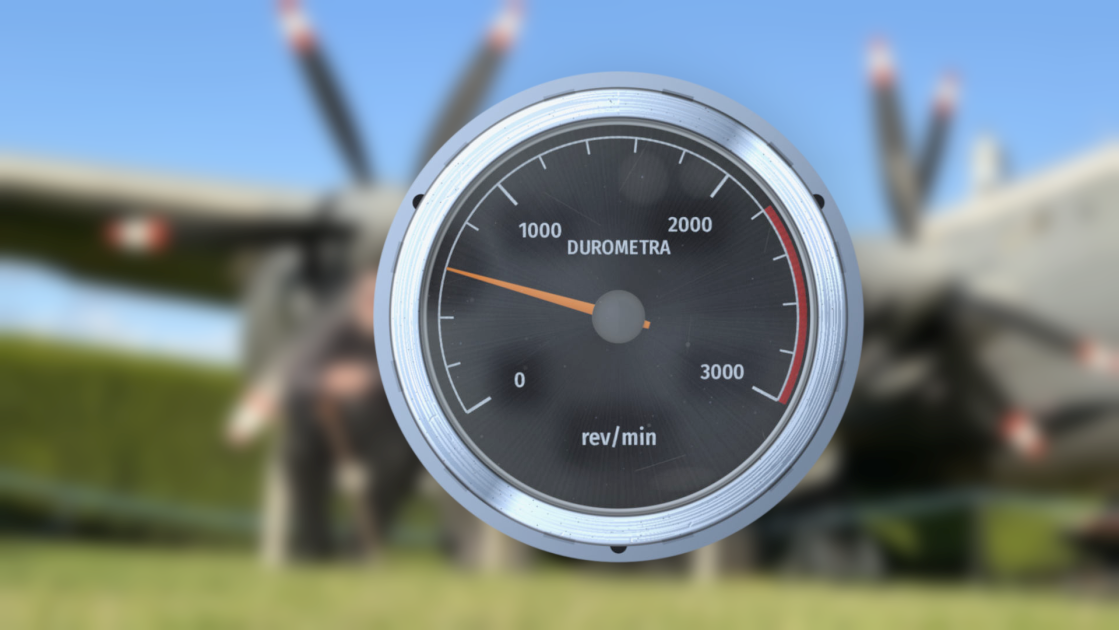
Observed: 600 rpm
